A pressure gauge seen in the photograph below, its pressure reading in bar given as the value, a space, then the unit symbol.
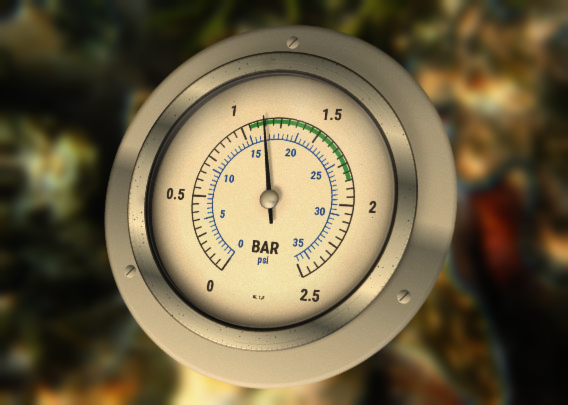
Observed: 1.15 bar
